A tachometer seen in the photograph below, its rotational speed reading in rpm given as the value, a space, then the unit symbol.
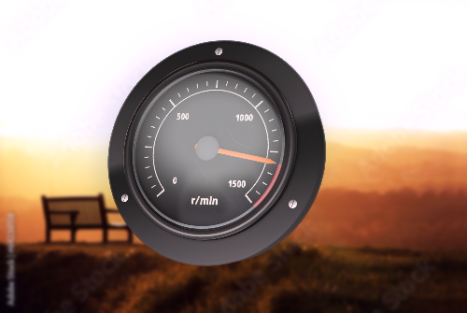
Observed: 1300 rpm
